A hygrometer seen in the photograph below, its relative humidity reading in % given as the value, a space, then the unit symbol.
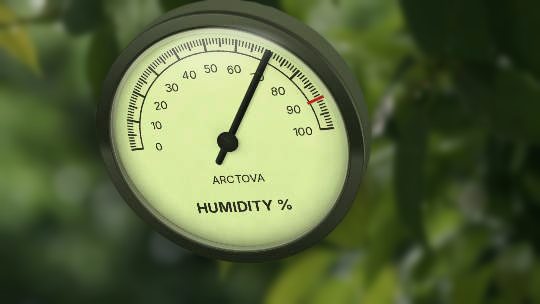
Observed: 70 %
